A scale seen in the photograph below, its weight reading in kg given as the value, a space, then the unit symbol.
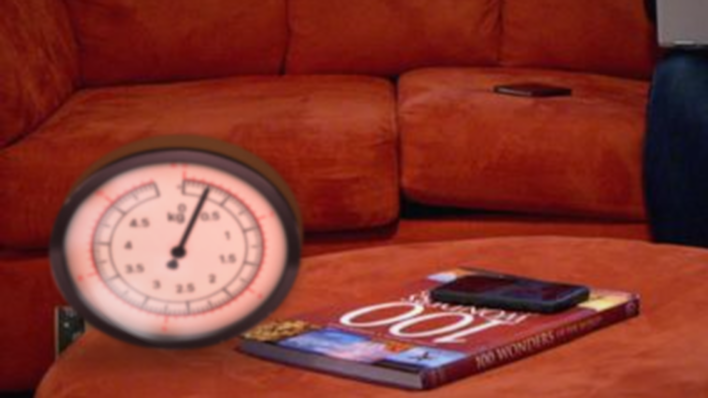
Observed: 0.25 kg
